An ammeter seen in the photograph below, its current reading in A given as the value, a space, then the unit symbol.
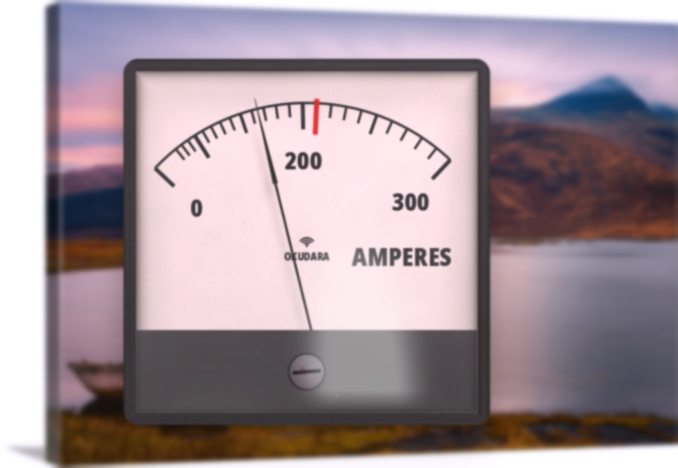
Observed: 165 A
